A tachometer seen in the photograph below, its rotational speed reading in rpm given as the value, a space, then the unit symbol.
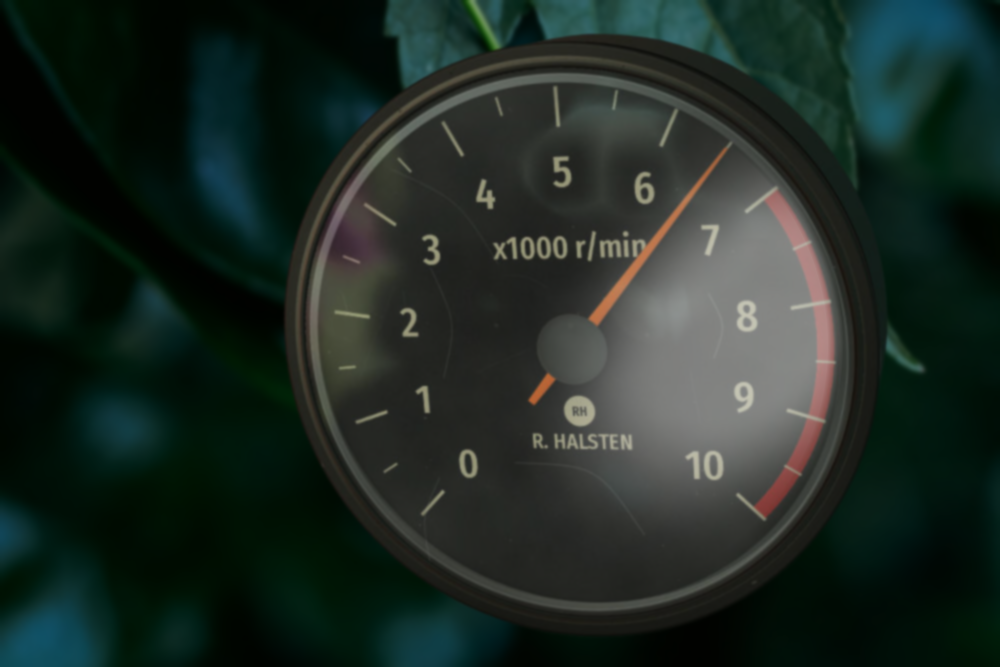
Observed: 6500 rpm
